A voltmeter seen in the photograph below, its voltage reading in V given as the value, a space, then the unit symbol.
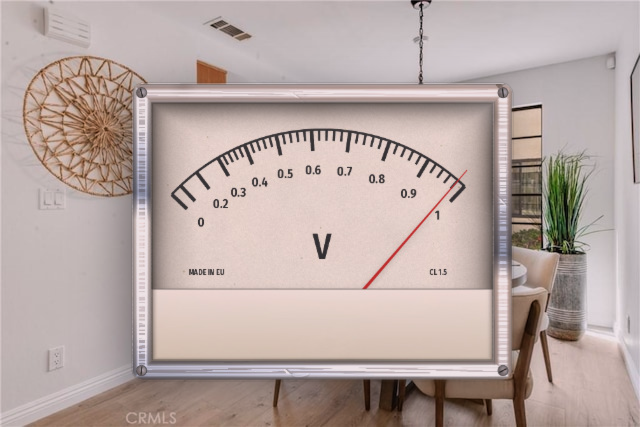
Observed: 0.98 V
